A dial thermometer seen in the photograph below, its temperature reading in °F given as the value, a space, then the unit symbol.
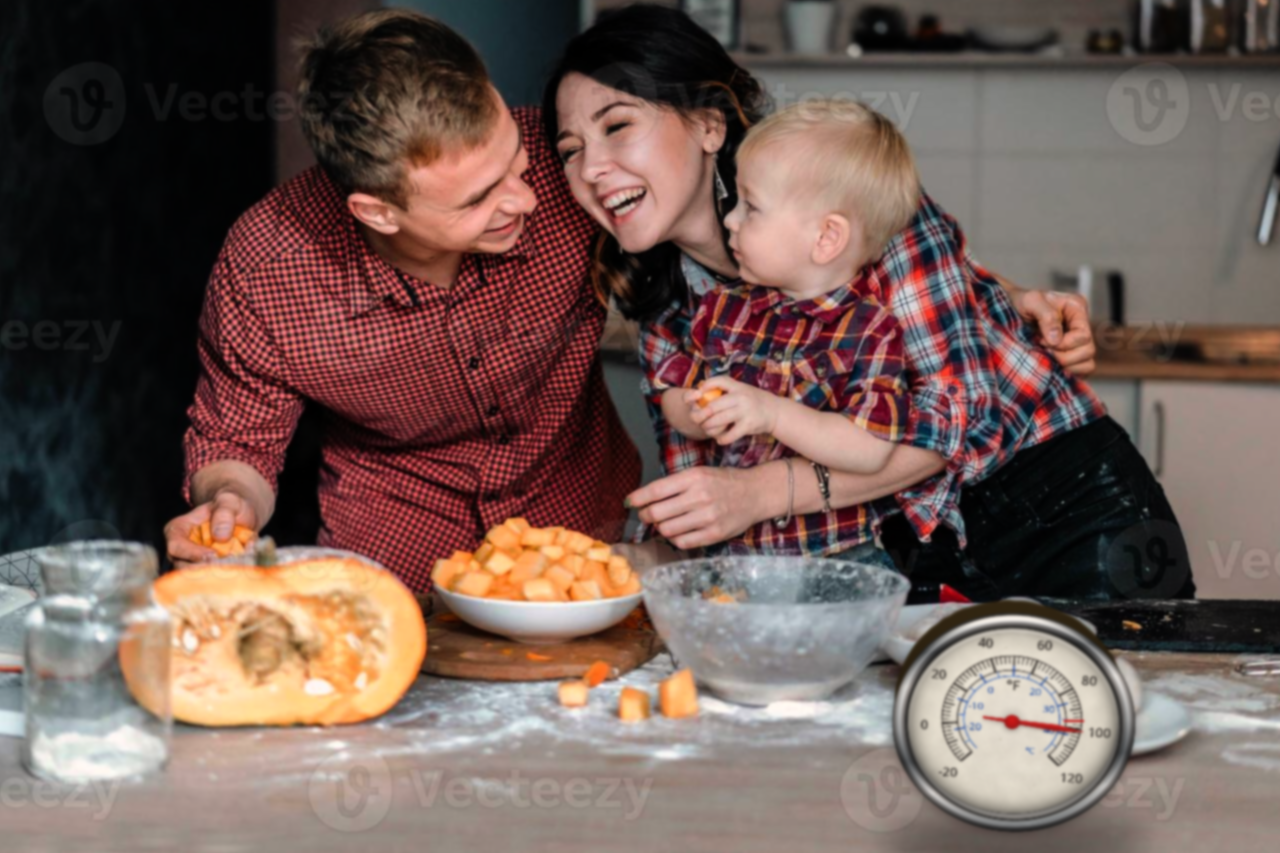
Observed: 100 °F
